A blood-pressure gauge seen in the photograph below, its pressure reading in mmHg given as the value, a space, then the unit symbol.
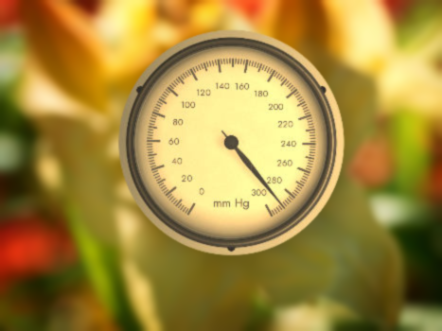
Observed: 290 mmHg
